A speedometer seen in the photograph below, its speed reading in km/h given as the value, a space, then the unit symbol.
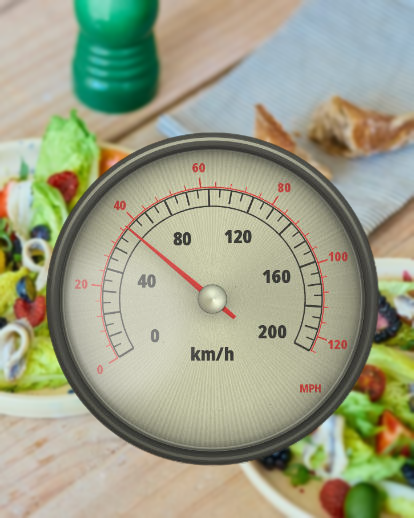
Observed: 60 km/h
